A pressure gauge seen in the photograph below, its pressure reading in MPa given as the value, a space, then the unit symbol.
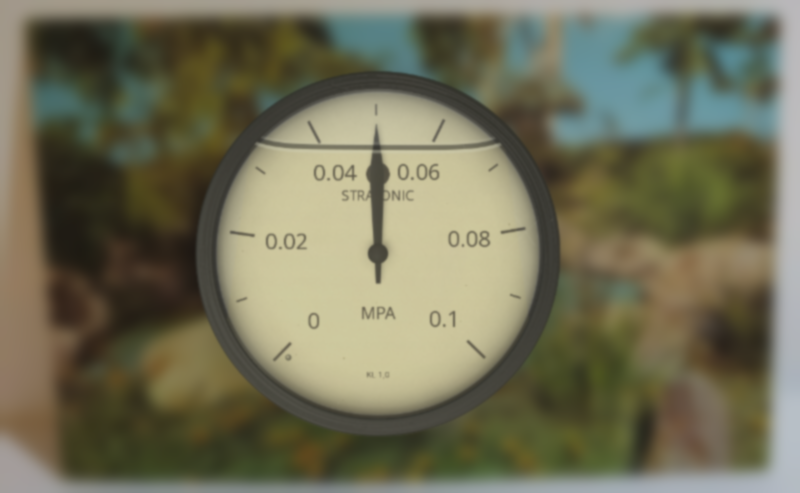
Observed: 0.05 MPa
